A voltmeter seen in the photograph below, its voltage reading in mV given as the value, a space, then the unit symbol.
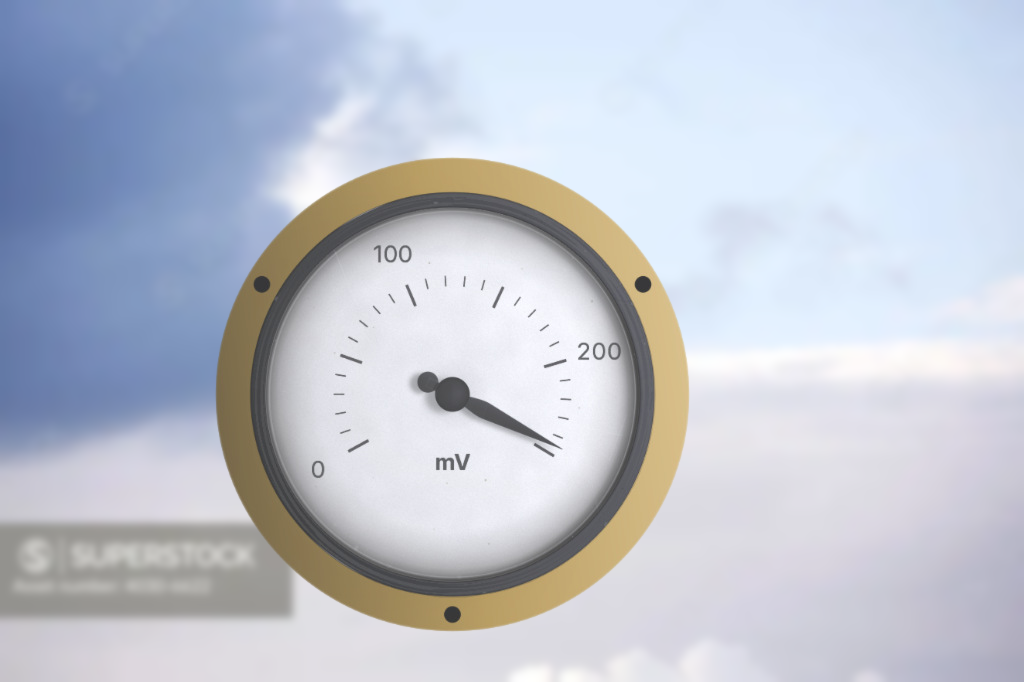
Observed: 245 mV
